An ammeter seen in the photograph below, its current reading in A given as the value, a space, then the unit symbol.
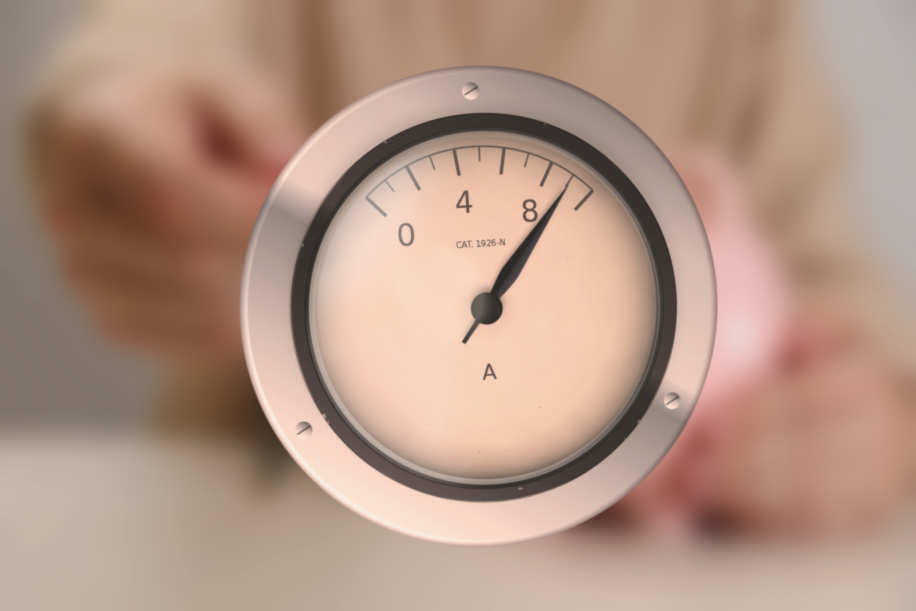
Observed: 9 A
